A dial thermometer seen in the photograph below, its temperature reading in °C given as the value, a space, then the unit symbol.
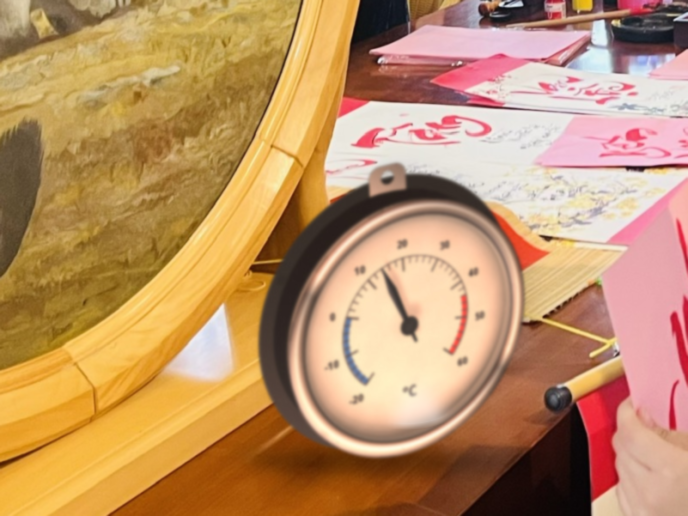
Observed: 14 °C
